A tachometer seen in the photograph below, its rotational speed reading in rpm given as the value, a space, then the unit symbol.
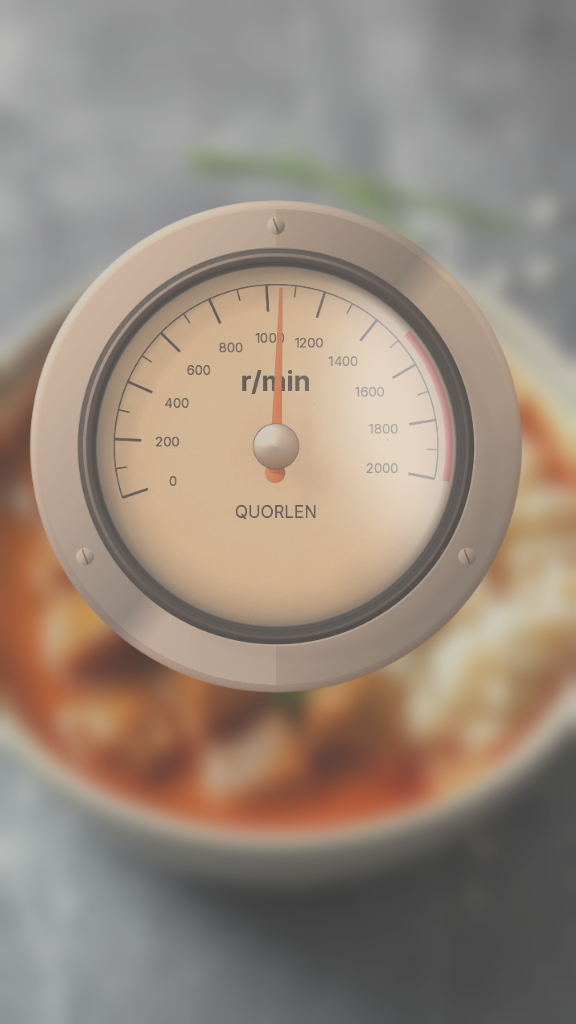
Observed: 1050 rpm
